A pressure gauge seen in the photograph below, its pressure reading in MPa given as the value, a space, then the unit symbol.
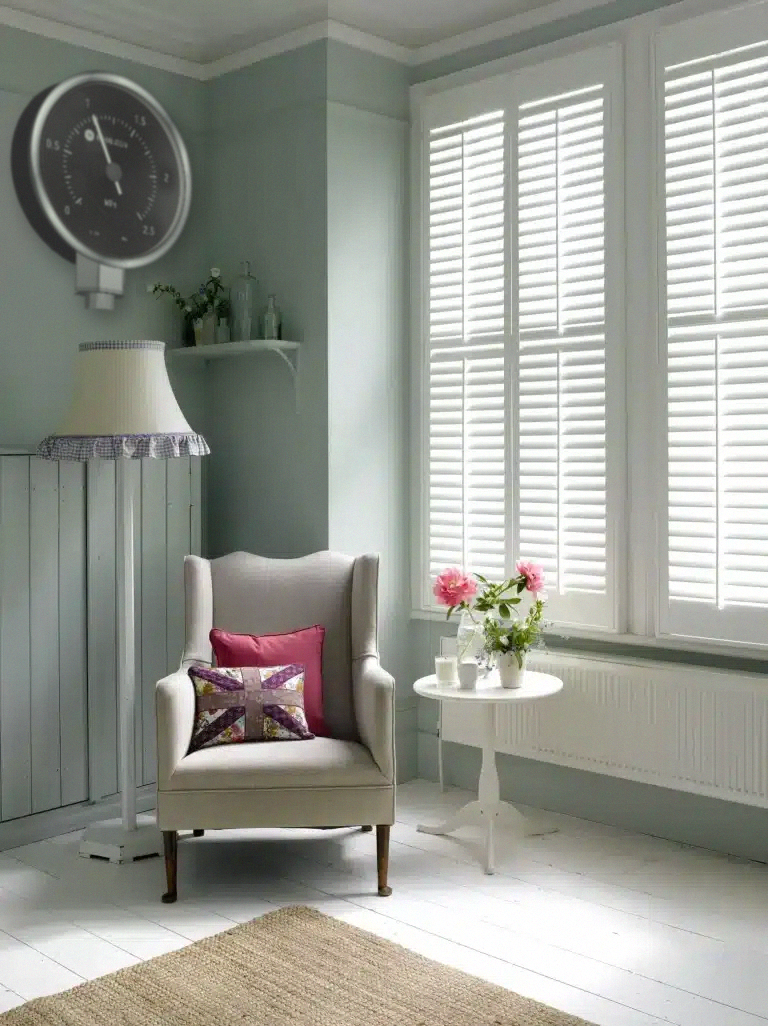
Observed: 1 MPa
